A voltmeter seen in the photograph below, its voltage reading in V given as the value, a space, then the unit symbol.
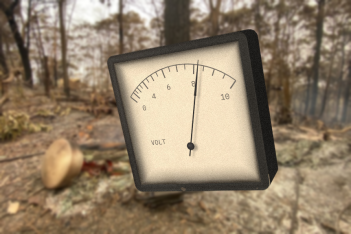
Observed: 8.25 V
